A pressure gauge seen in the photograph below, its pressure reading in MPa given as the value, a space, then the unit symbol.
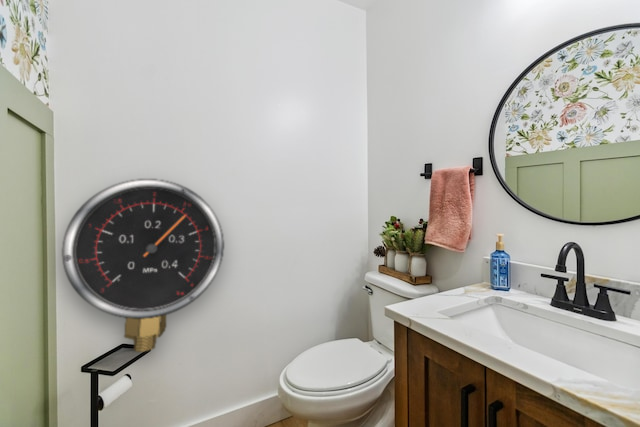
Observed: 0.26 MPa
